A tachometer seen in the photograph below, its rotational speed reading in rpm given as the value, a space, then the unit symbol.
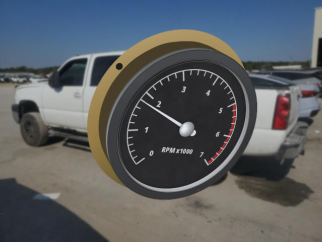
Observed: 1800 rpm
